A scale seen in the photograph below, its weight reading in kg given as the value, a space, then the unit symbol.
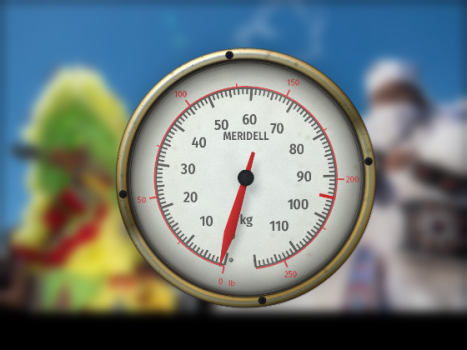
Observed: 1 kg
